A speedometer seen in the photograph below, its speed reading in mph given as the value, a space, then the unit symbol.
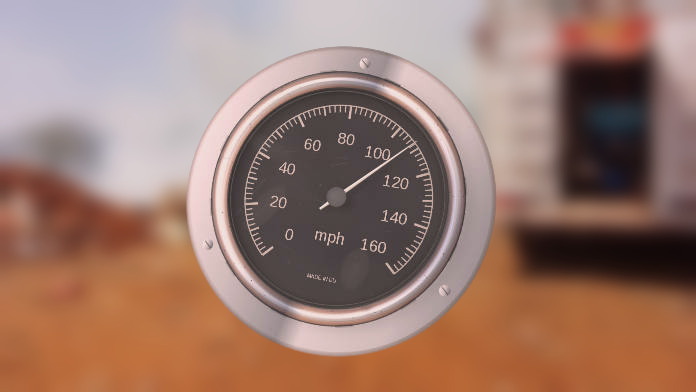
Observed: 108 mph
